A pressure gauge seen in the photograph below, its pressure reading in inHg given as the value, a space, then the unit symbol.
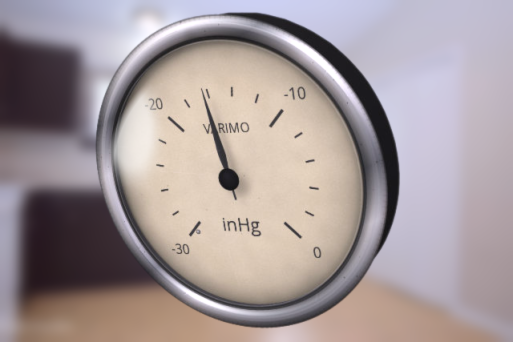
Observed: -16 inHg
